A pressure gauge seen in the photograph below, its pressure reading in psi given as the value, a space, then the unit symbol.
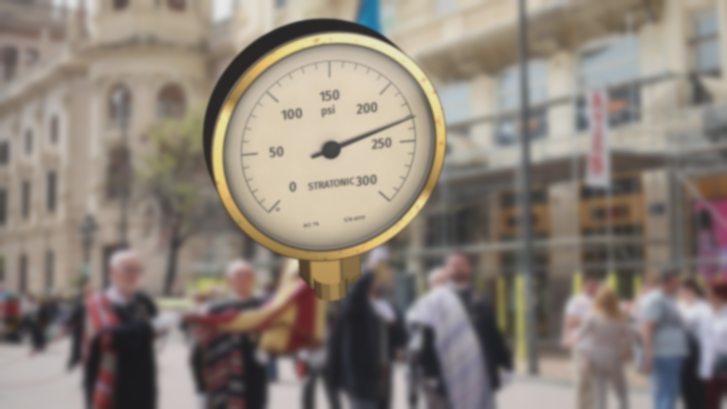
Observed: 230 psi
